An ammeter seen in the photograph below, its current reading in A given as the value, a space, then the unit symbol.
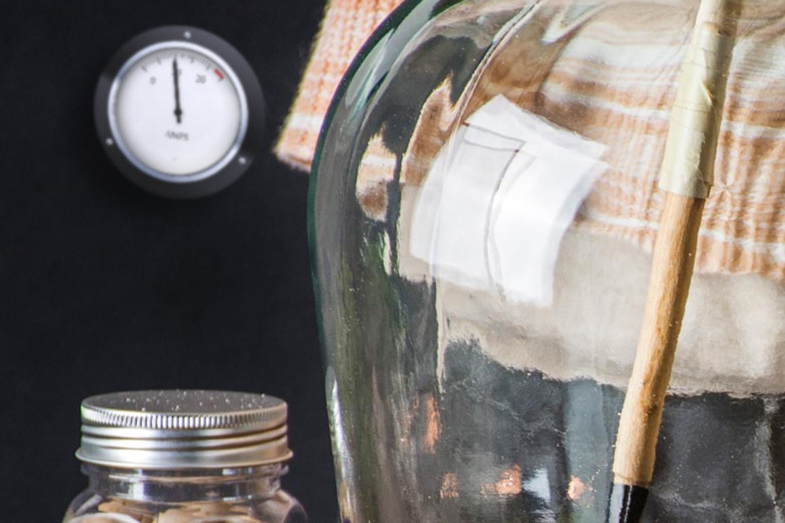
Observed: 10 A
